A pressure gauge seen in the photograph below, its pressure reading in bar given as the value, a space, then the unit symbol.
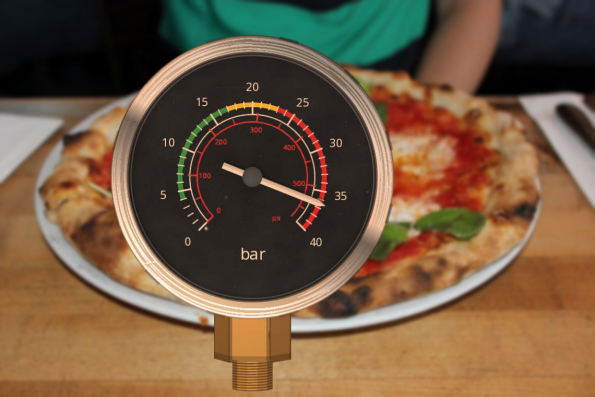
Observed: 36.5 bar
